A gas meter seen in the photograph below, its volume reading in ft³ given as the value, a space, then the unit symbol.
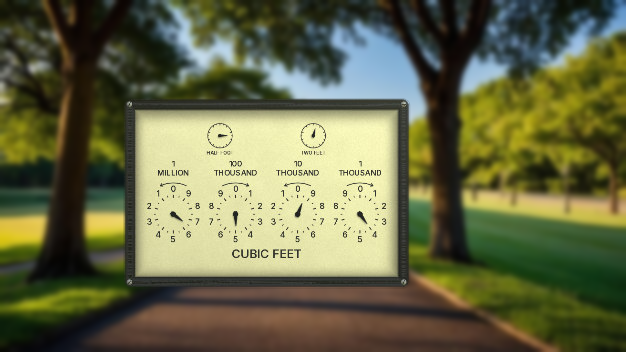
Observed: 649400 ft³
